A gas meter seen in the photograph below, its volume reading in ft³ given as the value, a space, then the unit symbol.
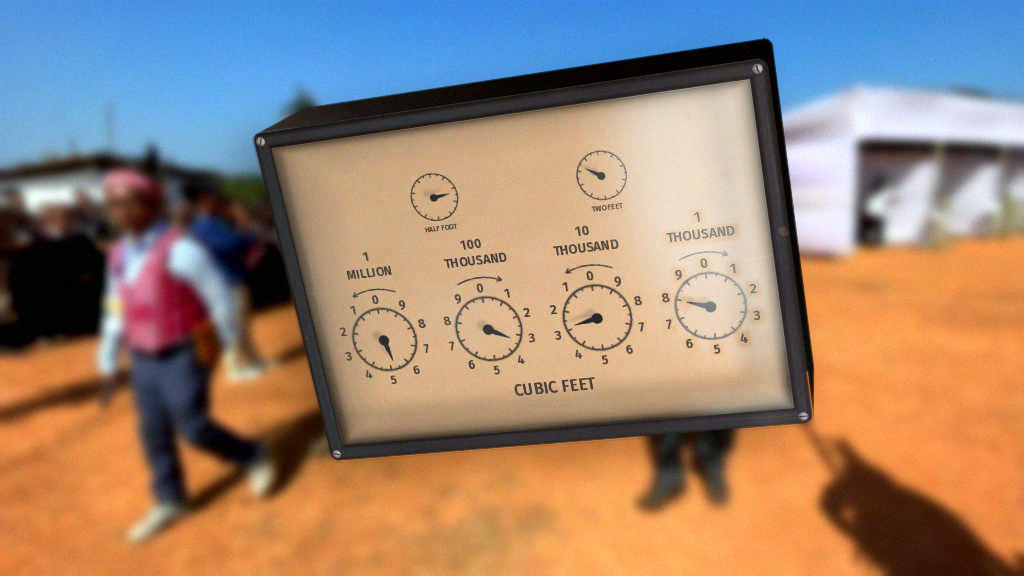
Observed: 532800 ft³
